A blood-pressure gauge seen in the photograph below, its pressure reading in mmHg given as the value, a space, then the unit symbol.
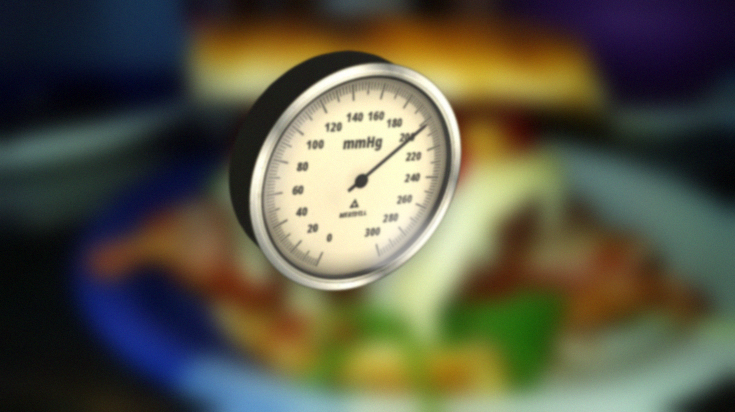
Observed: 200 mmHg
